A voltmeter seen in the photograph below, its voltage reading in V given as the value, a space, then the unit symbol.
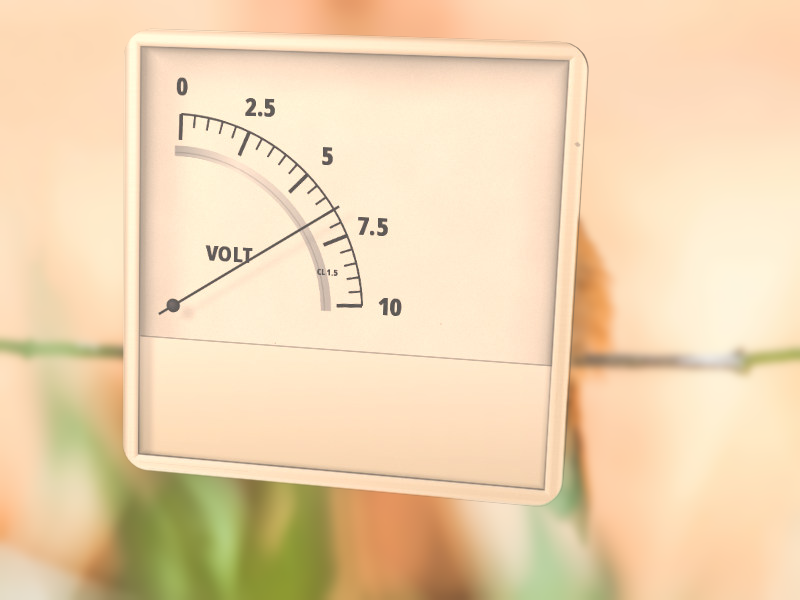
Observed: 6.5 V
